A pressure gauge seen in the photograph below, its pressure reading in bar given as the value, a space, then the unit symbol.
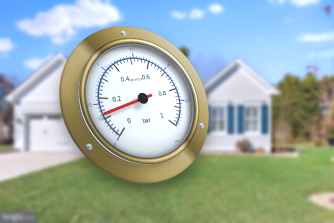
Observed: 0.12 bar
